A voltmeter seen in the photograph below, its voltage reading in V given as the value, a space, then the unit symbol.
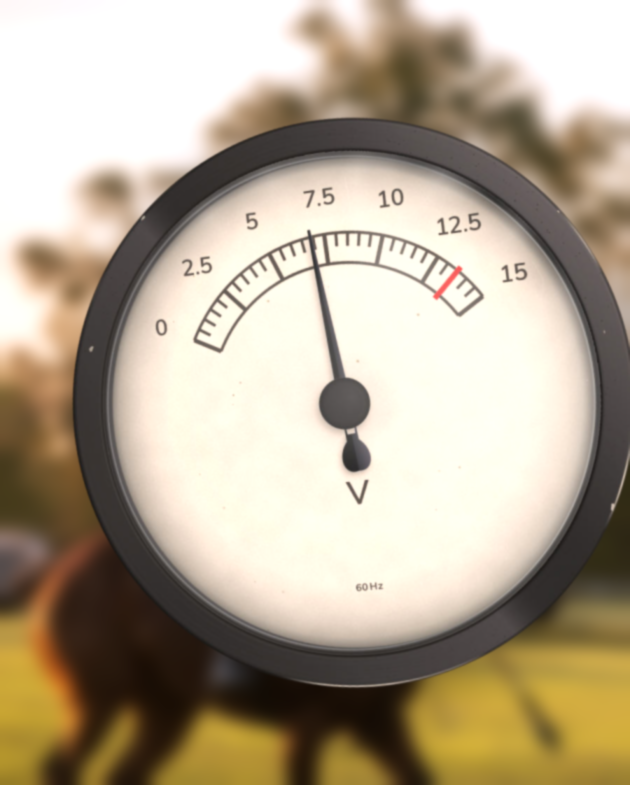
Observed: 7 V
